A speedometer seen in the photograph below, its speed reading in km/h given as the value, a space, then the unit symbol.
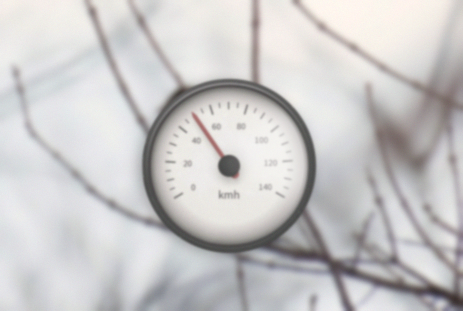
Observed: 50 km/h
